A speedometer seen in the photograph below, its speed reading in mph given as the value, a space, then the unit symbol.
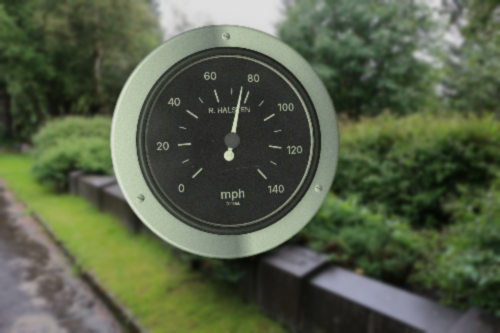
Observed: 75 mph
